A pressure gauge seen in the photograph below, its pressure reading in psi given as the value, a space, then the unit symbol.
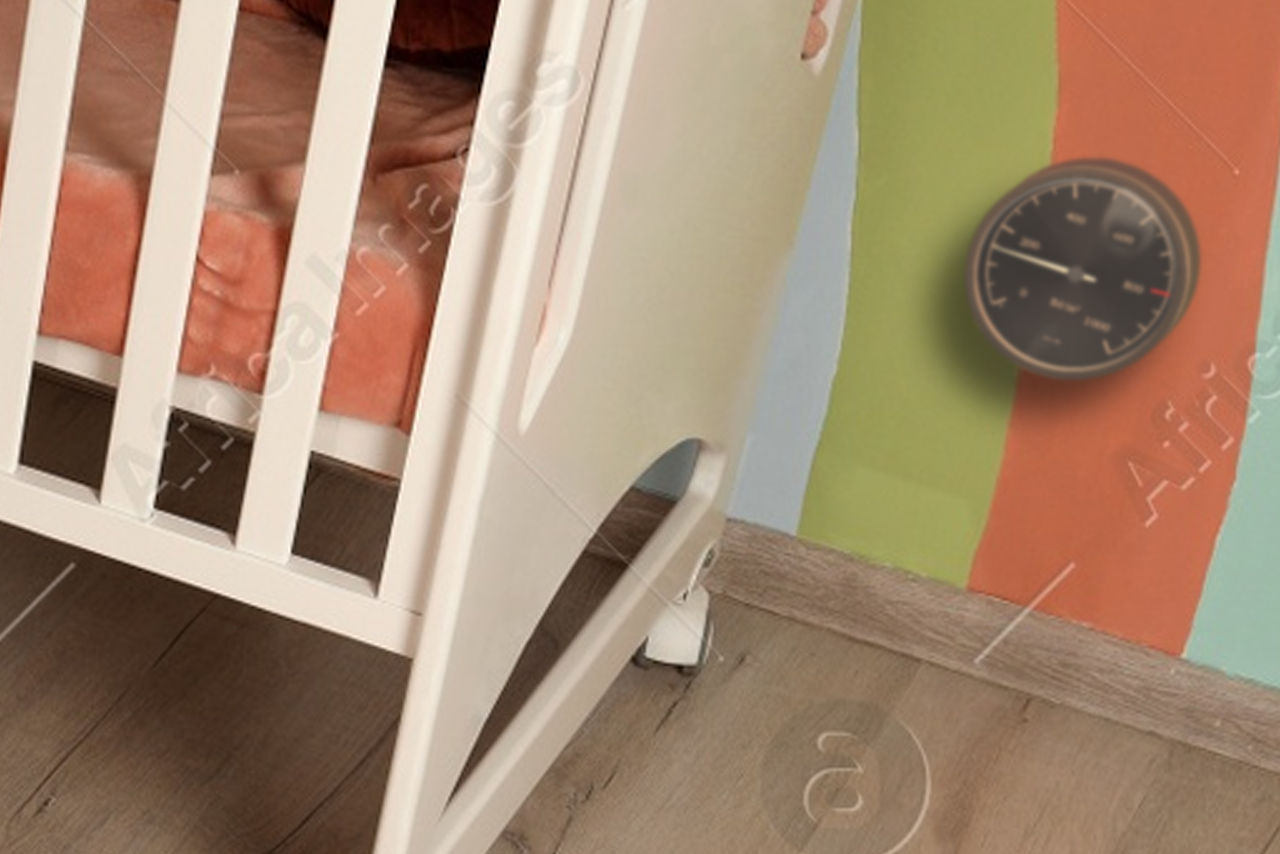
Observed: 150 psi
